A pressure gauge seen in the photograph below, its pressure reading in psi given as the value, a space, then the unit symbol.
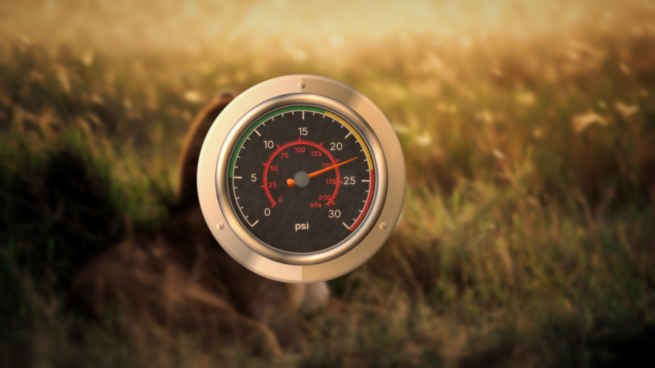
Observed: 22.5 psi
